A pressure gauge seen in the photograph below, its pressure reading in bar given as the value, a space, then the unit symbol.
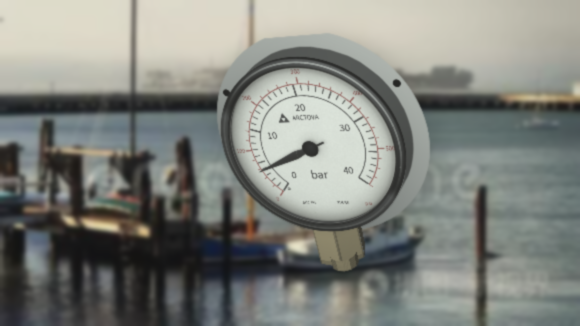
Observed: 4 bar
